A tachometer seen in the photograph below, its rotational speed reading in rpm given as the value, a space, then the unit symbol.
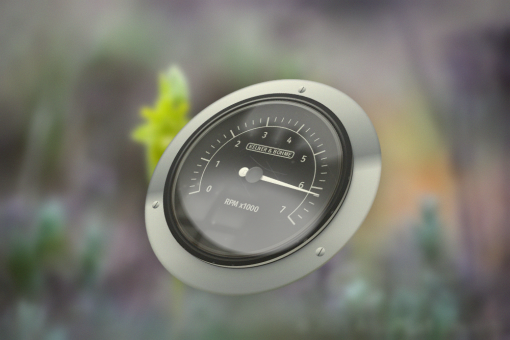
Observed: 6200 rpm
